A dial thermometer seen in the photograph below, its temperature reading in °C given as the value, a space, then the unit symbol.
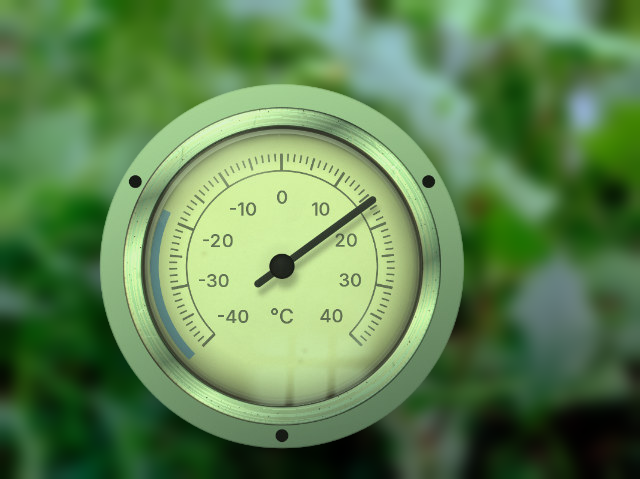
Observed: 16 °C
